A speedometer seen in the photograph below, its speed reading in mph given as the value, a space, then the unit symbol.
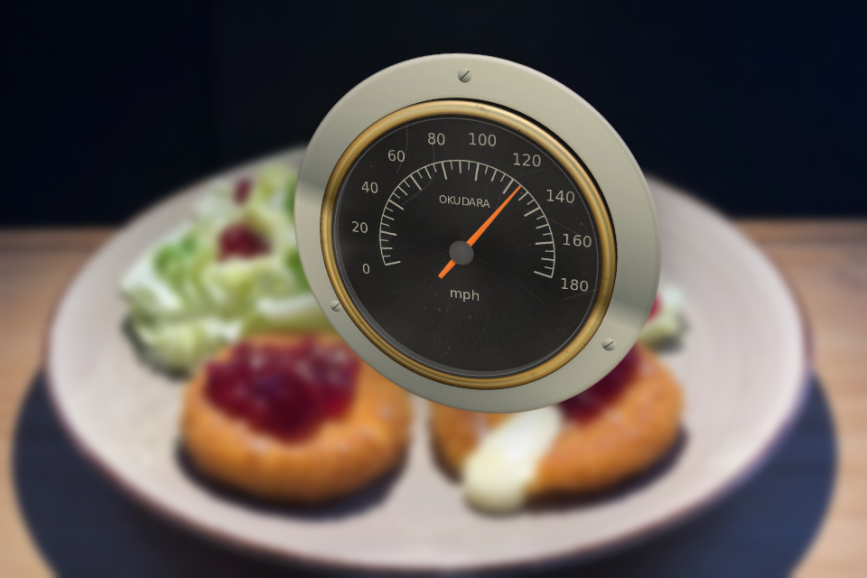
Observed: 125 mph
